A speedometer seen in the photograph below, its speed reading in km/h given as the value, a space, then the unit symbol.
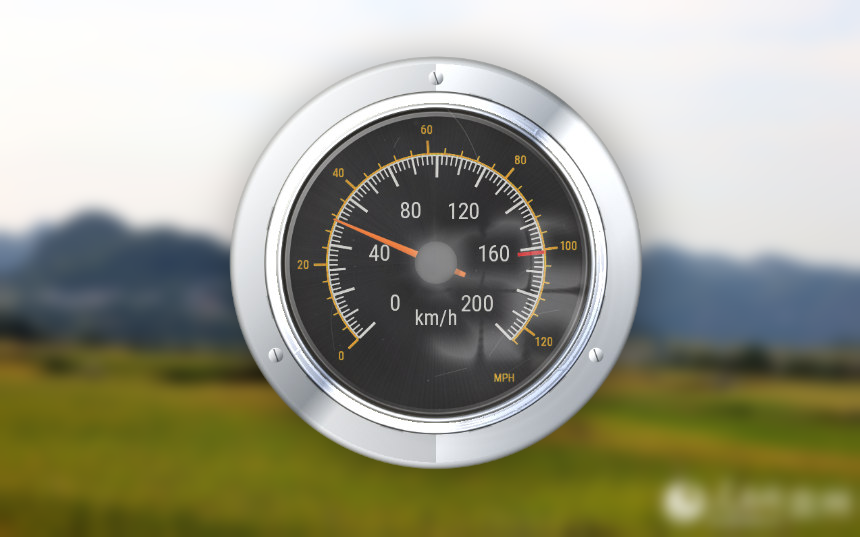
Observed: 50 km/h
